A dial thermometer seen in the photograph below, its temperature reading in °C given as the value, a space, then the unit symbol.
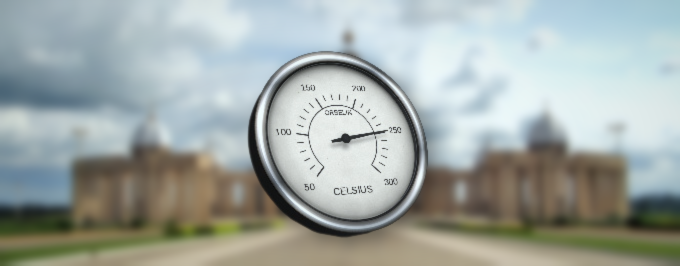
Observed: 250 °C
